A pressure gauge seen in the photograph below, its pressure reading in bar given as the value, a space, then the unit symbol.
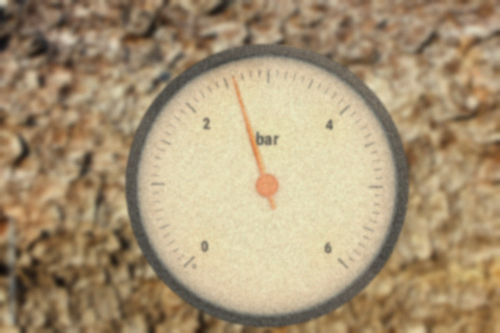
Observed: 2.6 bar
